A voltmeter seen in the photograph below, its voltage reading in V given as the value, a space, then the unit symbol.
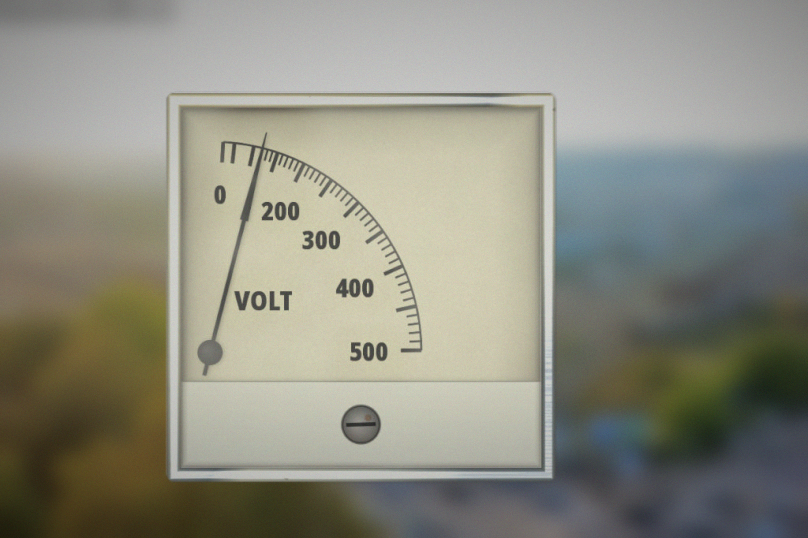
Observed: 120 V
